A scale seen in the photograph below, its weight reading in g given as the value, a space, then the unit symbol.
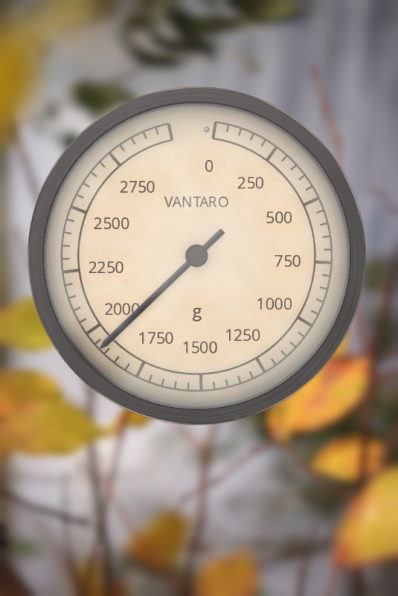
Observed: 1925 g
